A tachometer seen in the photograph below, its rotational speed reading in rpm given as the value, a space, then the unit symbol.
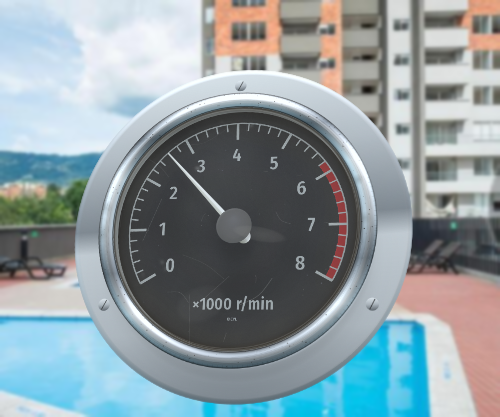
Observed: 2600 rpm
